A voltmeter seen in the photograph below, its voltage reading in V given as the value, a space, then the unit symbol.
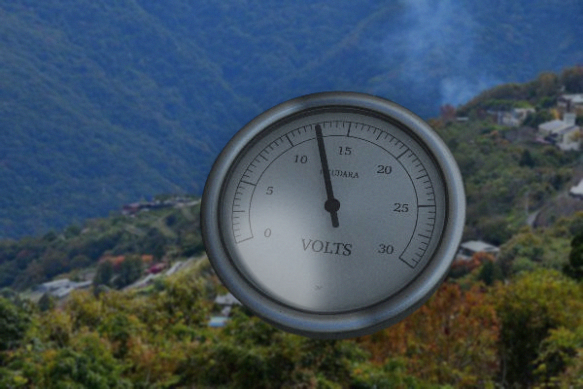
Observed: 12.5 V
